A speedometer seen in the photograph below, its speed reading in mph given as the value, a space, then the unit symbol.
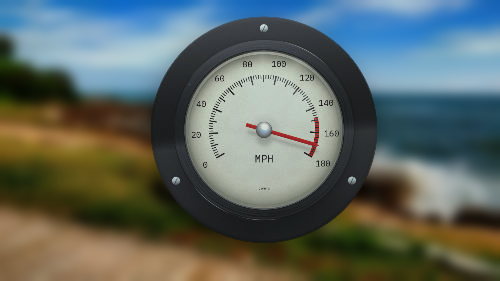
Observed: 170 mph
